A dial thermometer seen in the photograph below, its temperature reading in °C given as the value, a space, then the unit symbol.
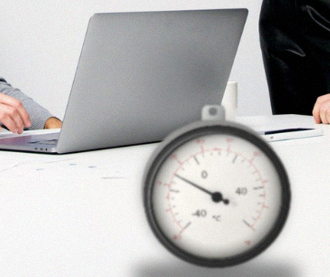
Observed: -12 °C
